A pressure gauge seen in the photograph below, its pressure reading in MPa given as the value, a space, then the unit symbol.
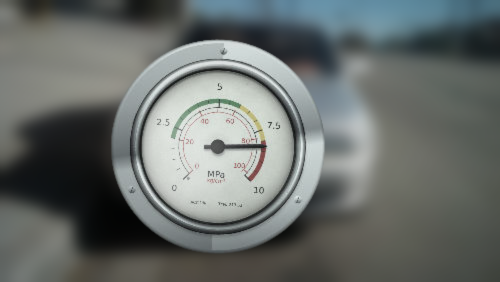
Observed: 8.25 MPa
